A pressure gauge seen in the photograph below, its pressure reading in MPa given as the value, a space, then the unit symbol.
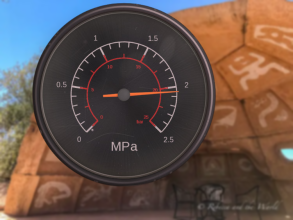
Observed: 2.05 MPa
